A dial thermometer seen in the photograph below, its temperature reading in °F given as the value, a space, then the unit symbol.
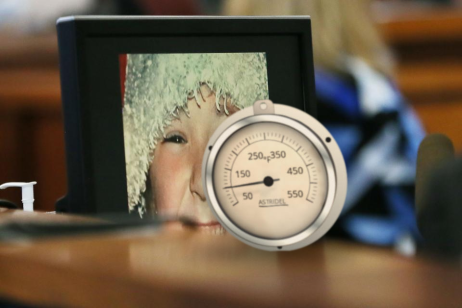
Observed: 100 °F
